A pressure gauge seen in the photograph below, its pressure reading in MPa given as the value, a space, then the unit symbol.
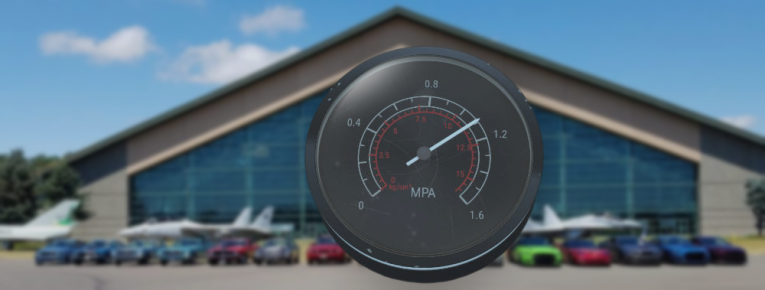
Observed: 1.1 MPa
